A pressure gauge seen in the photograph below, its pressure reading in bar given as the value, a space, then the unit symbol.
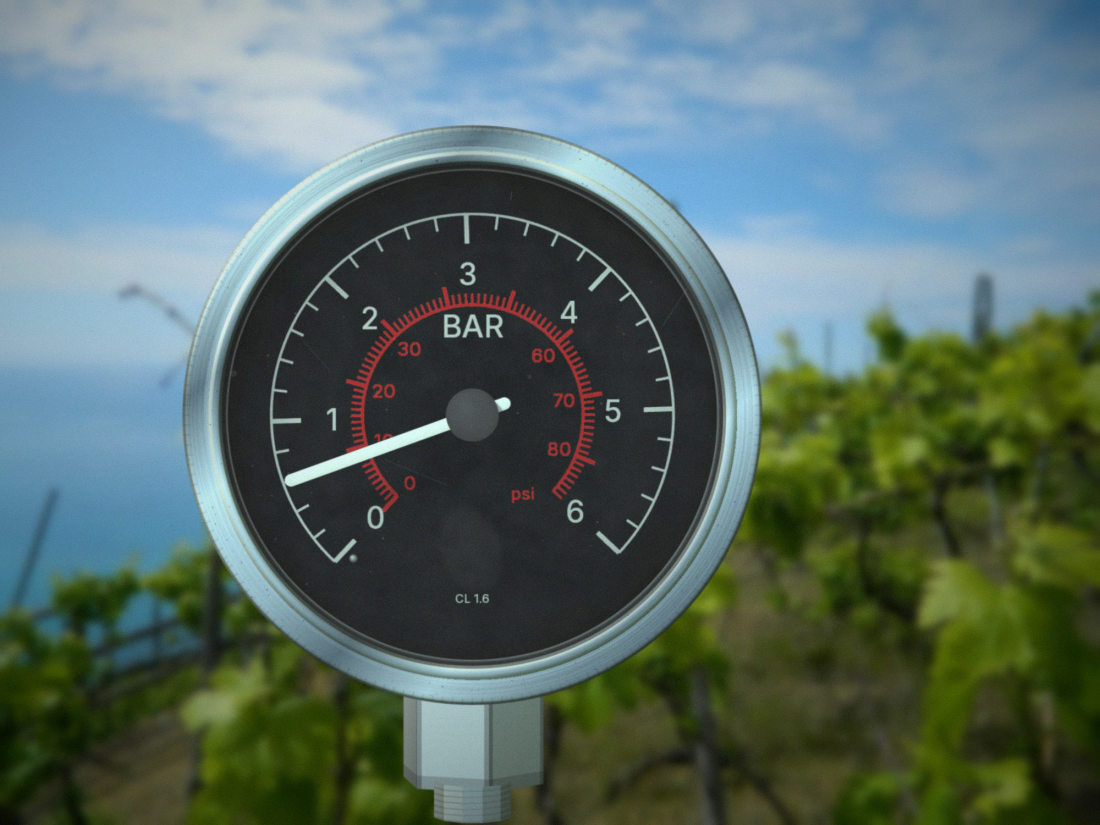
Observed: 0.6 bar
